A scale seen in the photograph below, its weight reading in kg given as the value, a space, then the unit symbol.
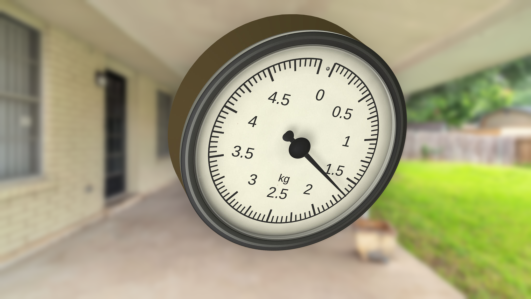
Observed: 1.65 kg
